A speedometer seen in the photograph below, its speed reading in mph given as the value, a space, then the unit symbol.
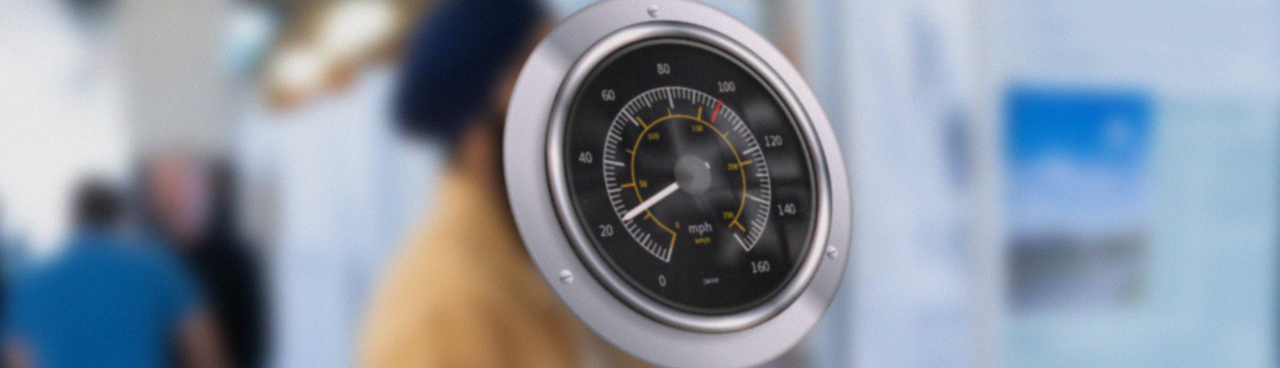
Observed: 20 mph
